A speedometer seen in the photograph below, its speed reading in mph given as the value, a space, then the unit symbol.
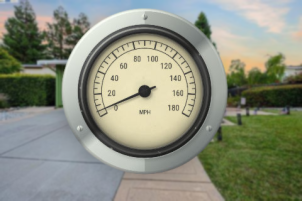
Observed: 5 mph
